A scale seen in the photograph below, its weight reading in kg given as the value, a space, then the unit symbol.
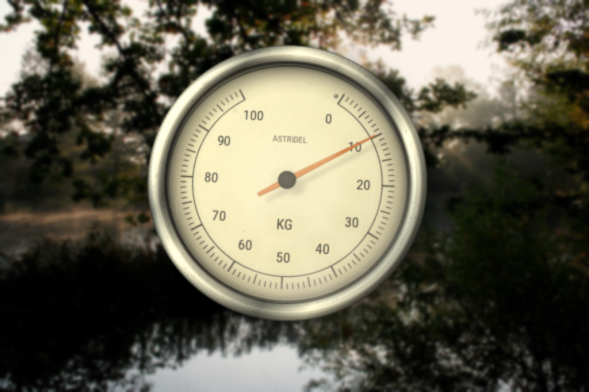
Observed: 10 kg
